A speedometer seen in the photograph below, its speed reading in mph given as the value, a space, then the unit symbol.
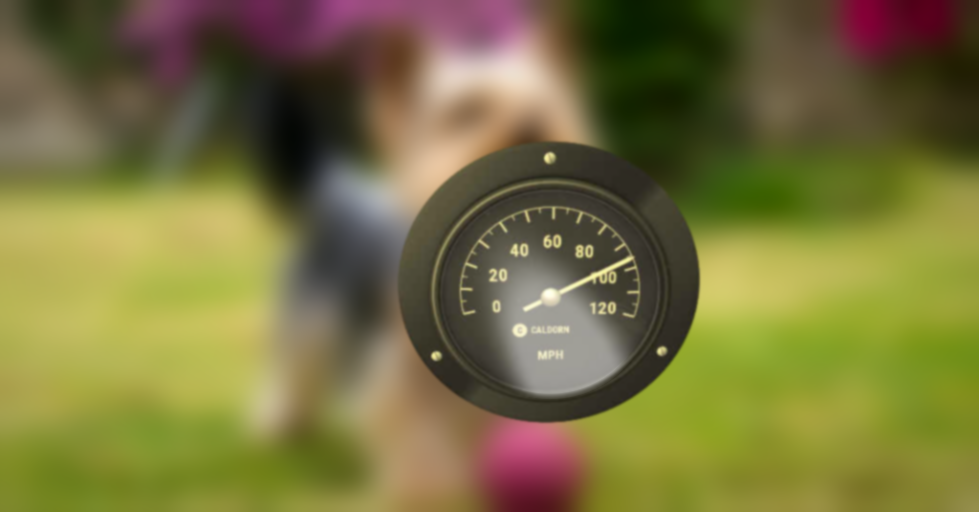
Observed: 95 mph
